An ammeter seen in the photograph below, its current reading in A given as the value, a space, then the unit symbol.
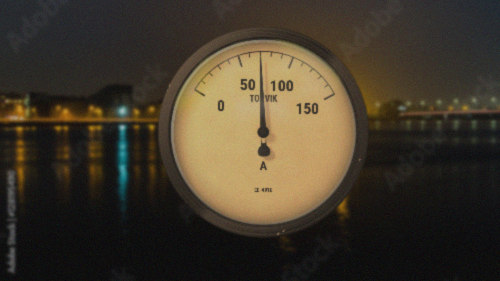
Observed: 70 A
